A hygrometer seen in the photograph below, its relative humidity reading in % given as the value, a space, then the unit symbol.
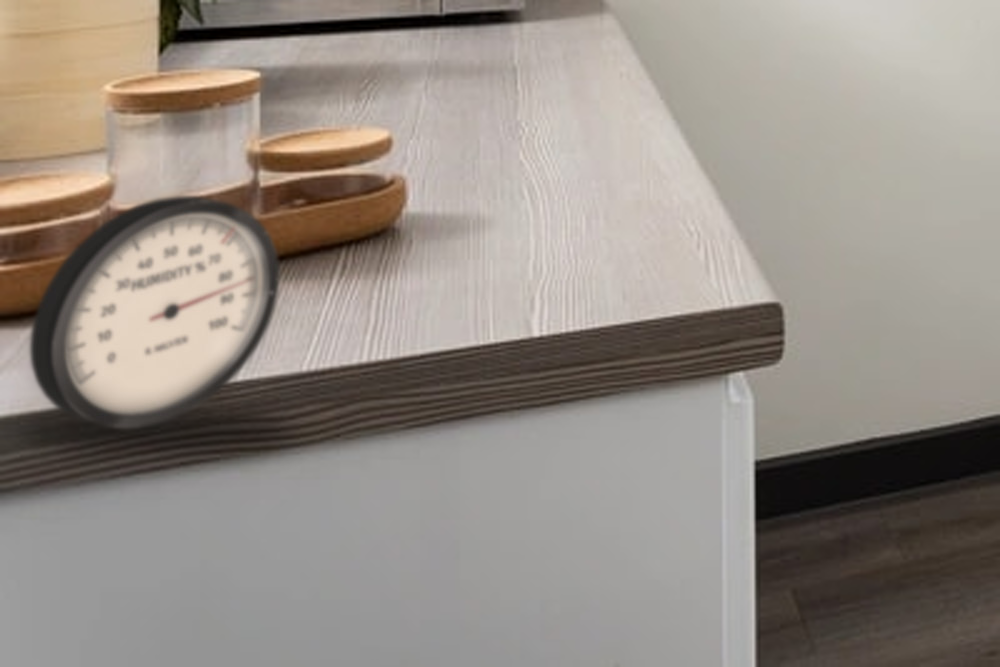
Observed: 85 %
